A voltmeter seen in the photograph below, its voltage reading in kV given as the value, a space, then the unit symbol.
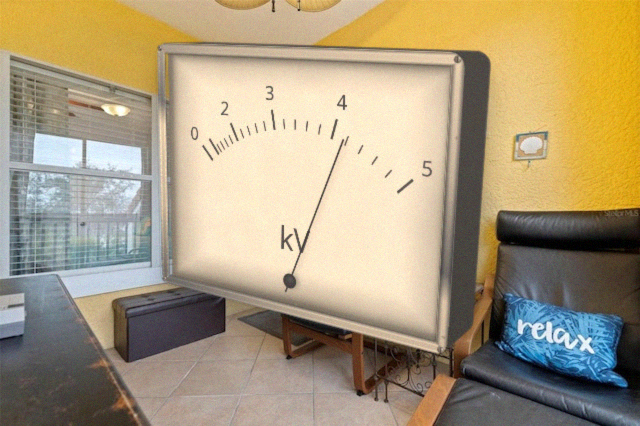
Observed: 4.2 kV
